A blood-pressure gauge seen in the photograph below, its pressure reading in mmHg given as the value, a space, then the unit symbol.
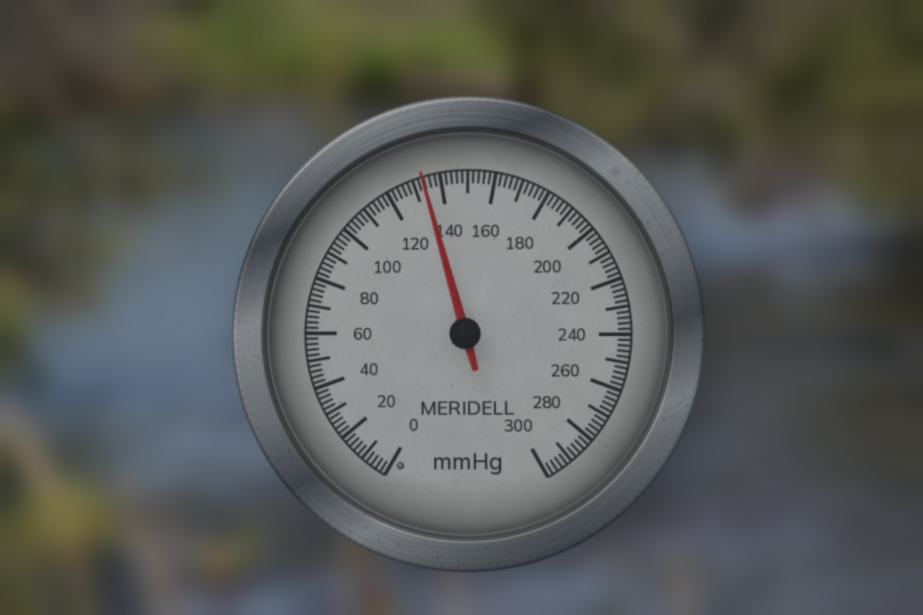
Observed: 134 mmHg
